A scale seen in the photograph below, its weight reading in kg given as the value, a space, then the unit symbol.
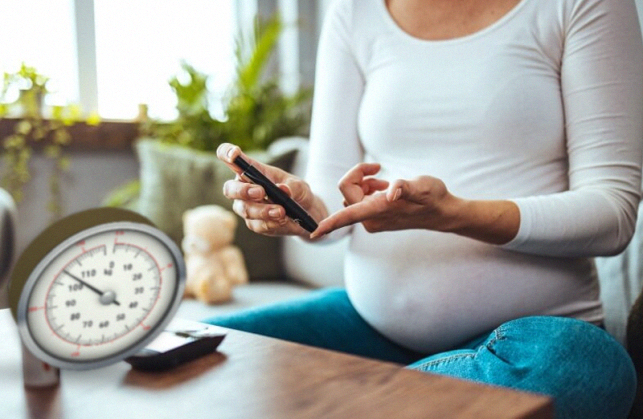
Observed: 105 kg
